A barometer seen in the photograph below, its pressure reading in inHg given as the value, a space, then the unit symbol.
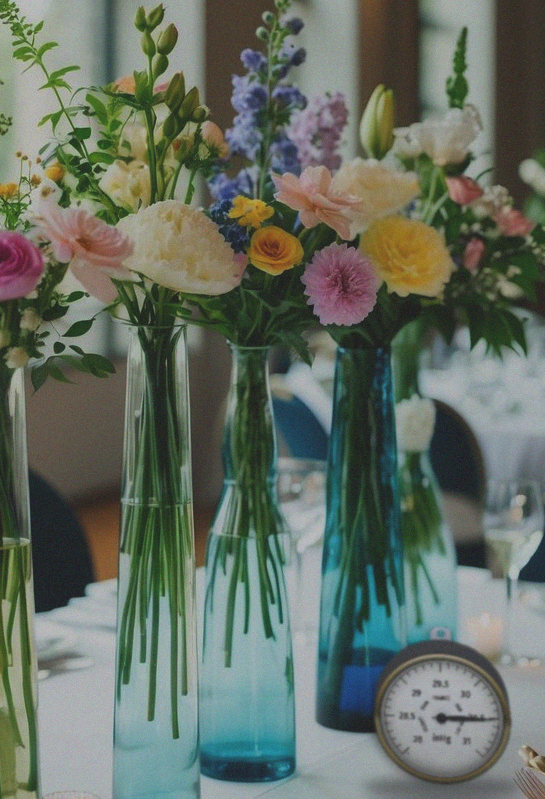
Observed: 30.5 inHg
